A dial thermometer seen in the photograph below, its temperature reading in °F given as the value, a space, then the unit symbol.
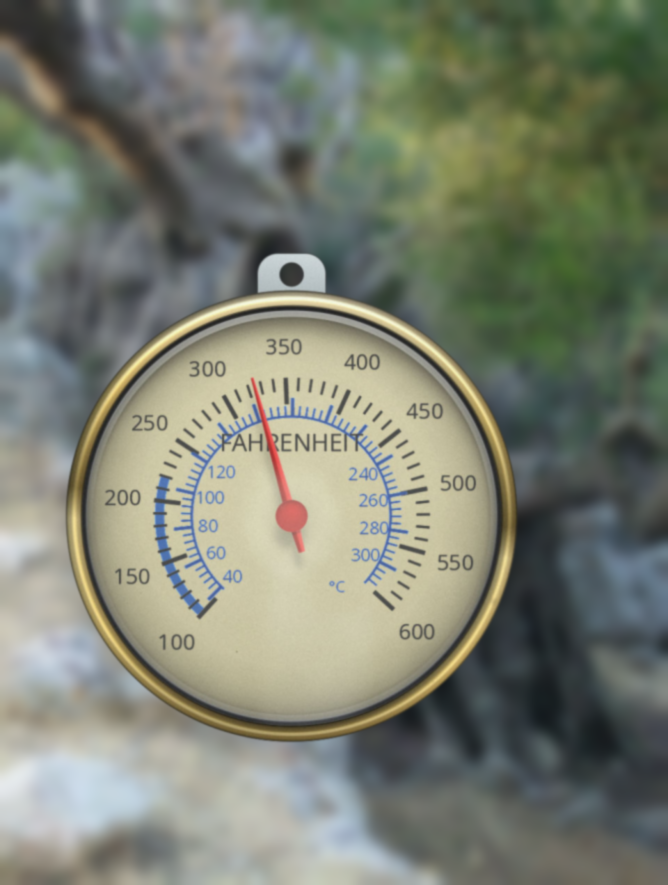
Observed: 325 °F
